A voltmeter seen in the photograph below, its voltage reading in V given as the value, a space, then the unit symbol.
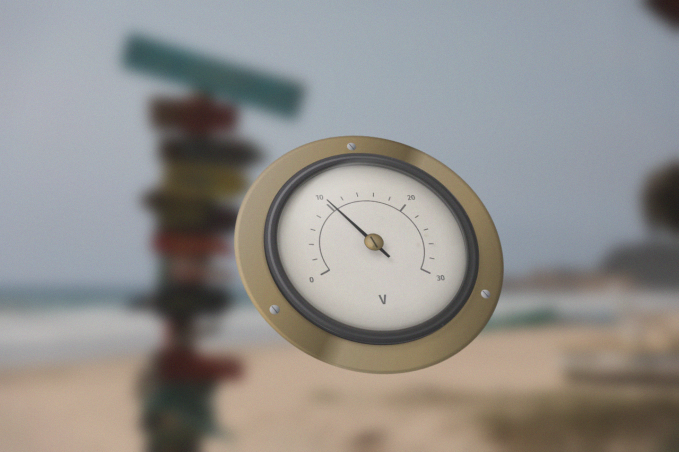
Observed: 10 V
